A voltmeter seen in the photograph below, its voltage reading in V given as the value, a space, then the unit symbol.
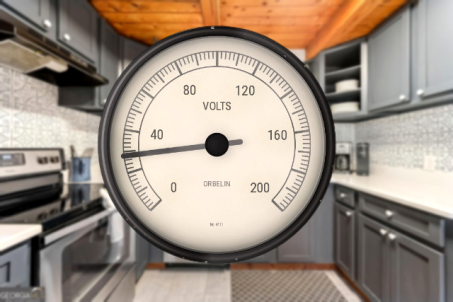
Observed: 28 V
